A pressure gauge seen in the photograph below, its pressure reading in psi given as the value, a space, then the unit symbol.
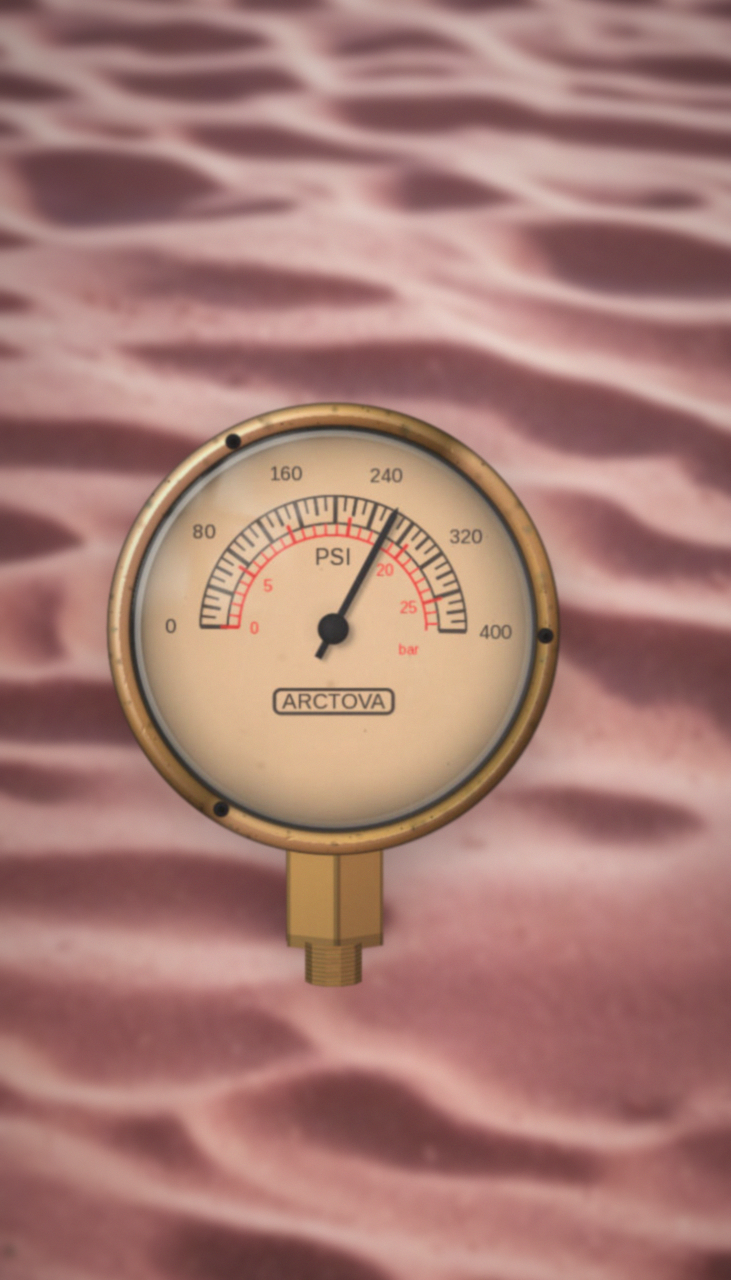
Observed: 260 psi
